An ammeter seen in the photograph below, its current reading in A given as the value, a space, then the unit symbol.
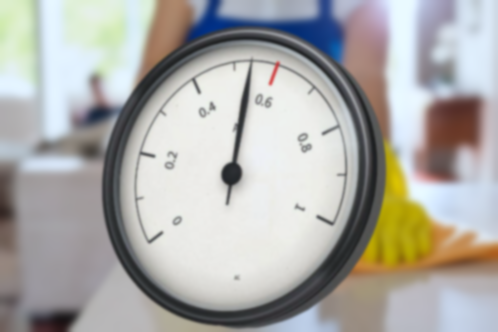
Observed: 0.55 A
